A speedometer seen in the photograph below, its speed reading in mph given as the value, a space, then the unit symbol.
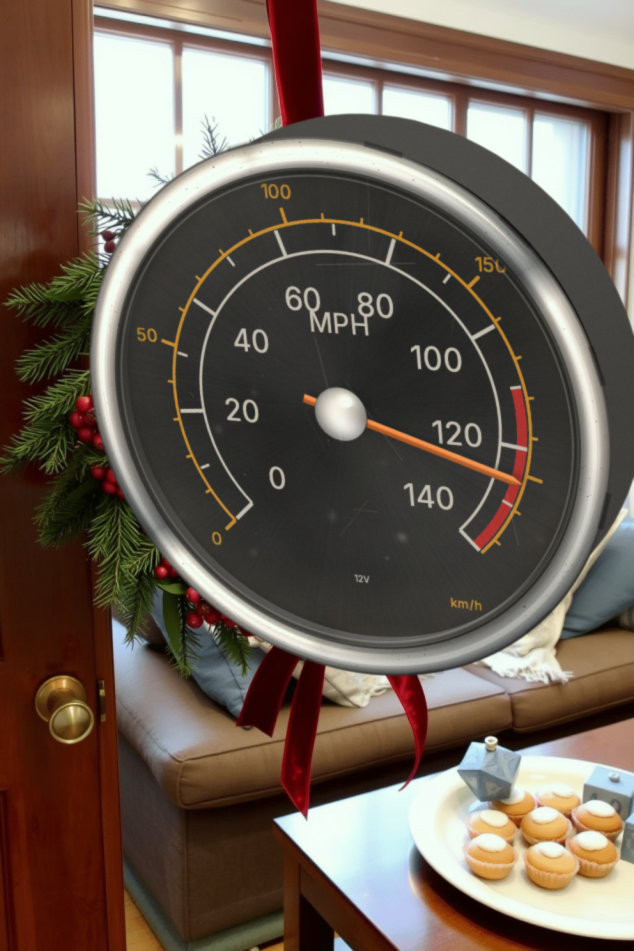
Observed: 125 mph
